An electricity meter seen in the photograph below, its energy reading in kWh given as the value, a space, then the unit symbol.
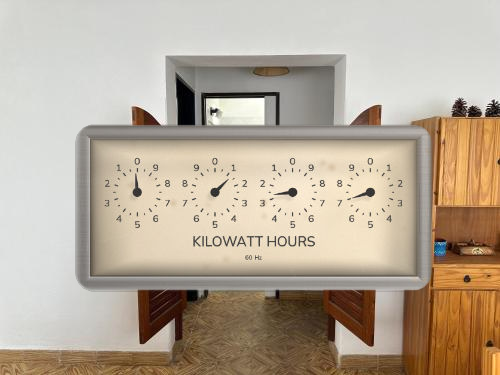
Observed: 127 kWh
